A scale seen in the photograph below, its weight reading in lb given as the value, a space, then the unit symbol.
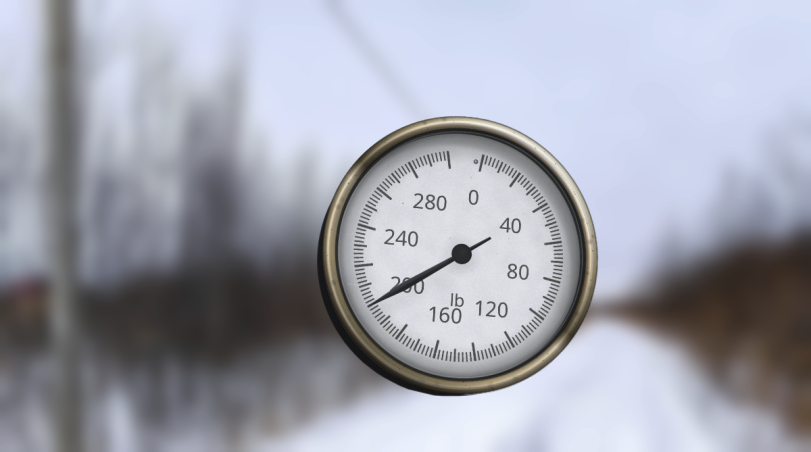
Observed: 200 lb
